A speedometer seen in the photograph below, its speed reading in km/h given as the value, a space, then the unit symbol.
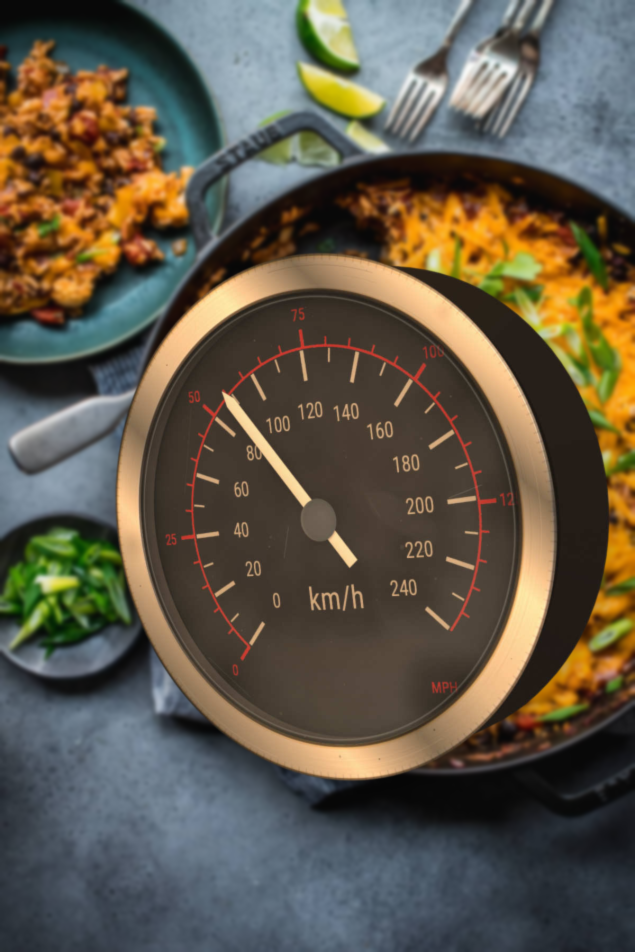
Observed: 90 km/h
